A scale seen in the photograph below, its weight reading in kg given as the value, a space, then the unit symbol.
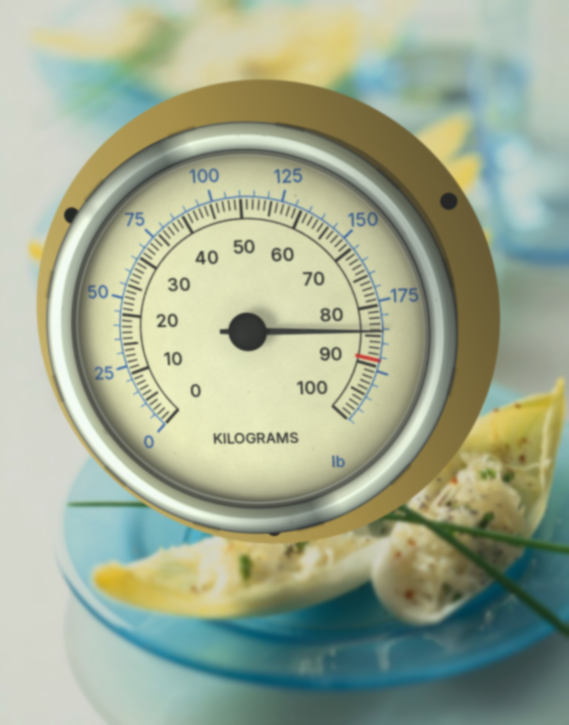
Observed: 84 kg
